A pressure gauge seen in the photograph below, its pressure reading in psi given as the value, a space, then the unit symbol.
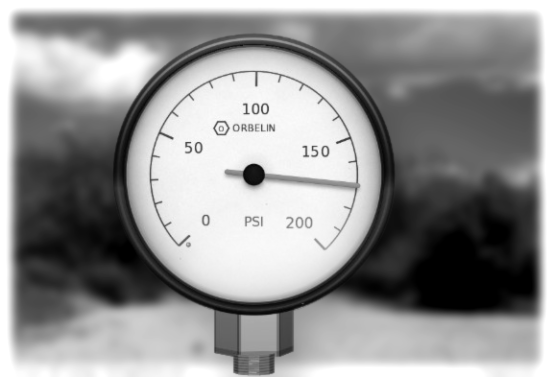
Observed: 170 psi
